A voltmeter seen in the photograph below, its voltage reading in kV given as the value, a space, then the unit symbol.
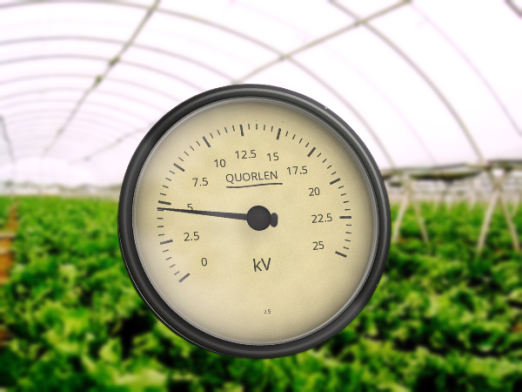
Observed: 4.5 kV
